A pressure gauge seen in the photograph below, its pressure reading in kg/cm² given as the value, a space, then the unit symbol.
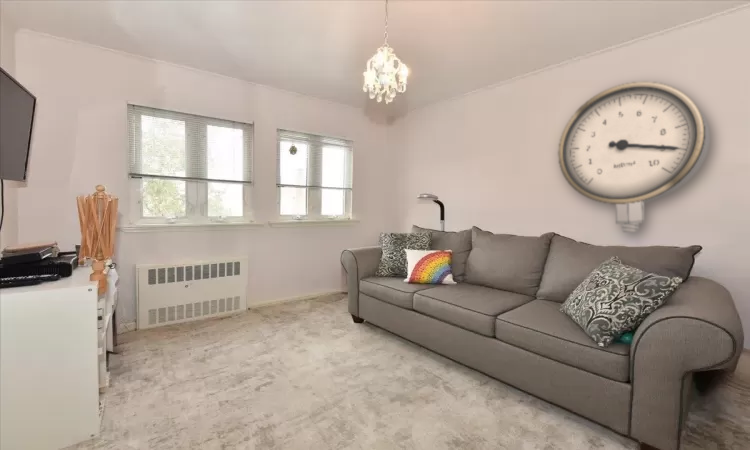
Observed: 9 kg/cm²
